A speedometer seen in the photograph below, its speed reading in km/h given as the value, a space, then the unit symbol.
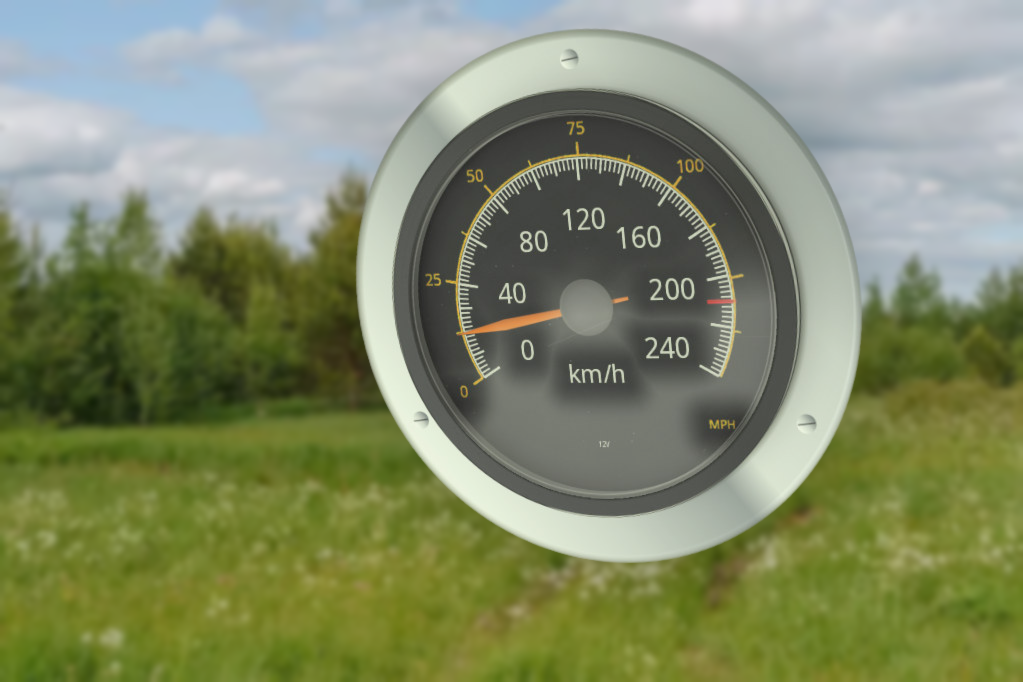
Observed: 20 km/h
